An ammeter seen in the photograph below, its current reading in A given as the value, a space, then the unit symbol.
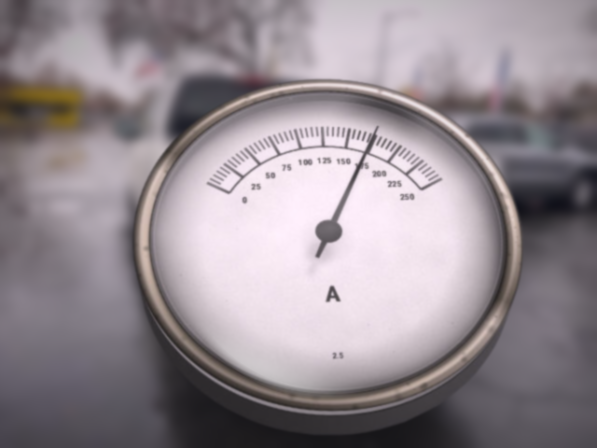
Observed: 175 A
